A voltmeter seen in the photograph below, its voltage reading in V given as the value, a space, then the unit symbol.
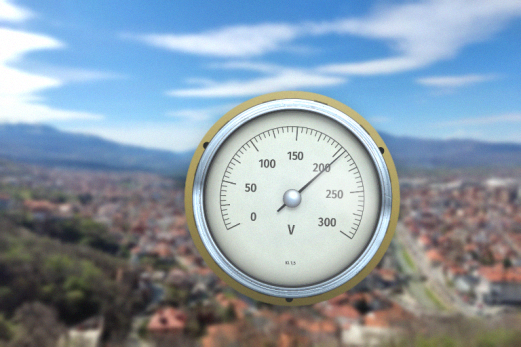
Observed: 205 V
